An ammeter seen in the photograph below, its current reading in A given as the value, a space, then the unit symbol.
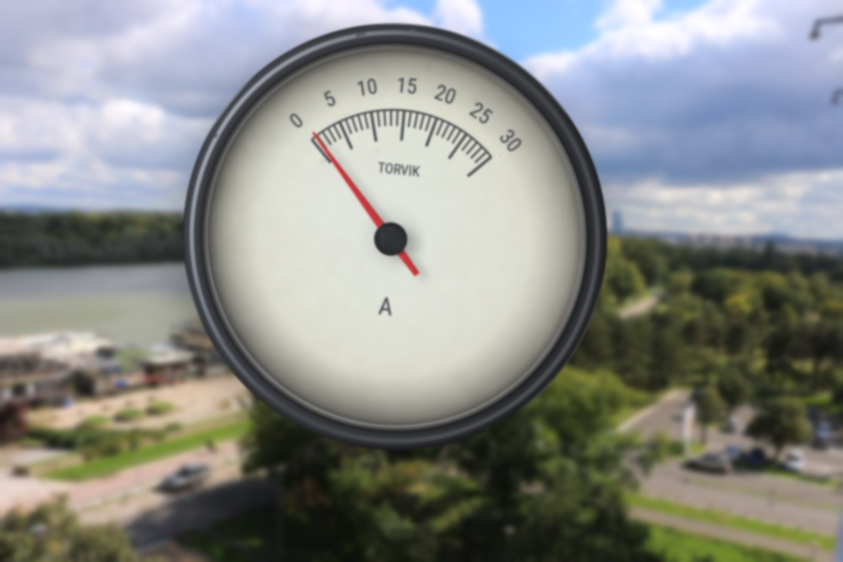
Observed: 1 A
